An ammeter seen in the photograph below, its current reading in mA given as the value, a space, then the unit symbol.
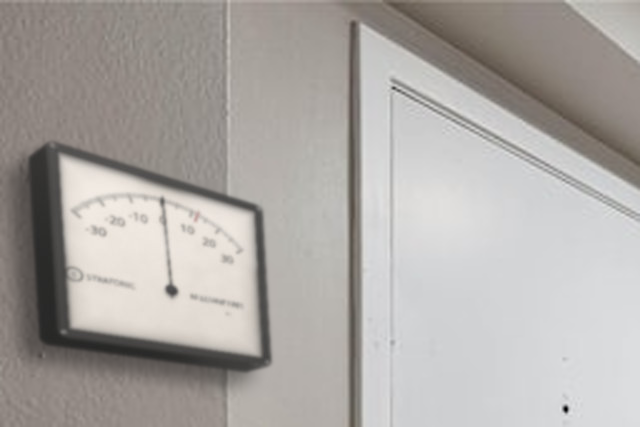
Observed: 0 mA
